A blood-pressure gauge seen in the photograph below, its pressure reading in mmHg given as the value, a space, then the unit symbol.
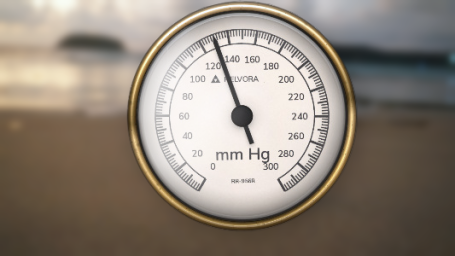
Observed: 130 mmHg
